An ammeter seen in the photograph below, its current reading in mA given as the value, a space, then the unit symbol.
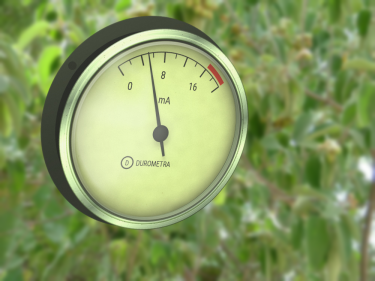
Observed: 5 mA
